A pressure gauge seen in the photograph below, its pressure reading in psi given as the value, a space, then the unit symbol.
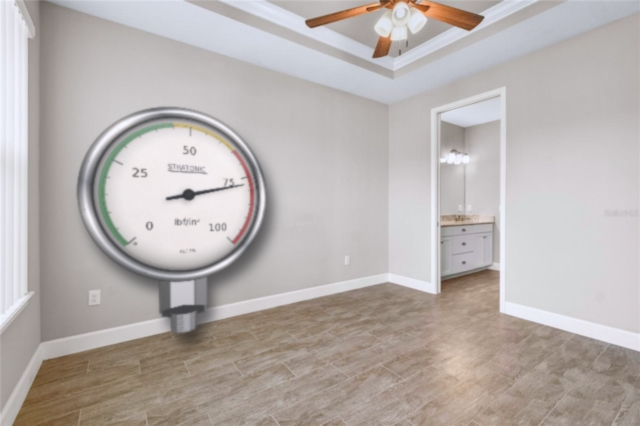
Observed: 77.5 psi
